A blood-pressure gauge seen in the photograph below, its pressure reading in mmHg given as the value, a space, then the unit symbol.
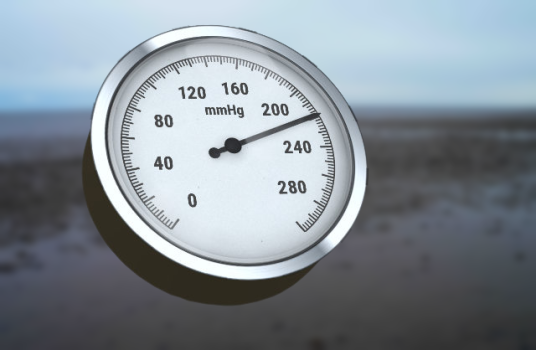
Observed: 220 mmHg
